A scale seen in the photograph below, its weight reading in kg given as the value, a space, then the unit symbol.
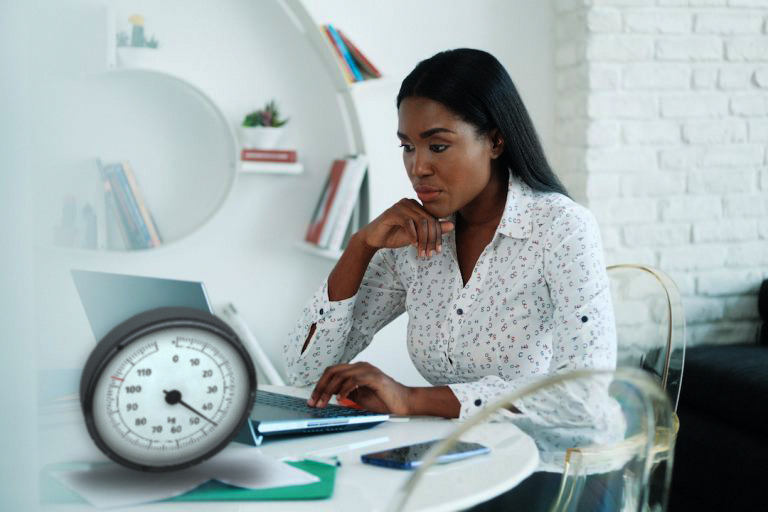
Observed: 45 kg
